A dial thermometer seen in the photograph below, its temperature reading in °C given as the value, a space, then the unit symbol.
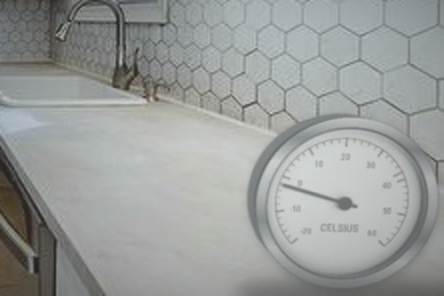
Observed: -2 °C
